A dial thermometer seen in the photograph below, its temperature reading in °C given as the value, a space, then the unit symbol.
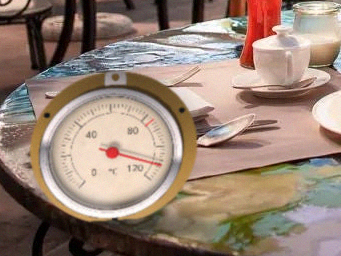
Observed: 110 °C
